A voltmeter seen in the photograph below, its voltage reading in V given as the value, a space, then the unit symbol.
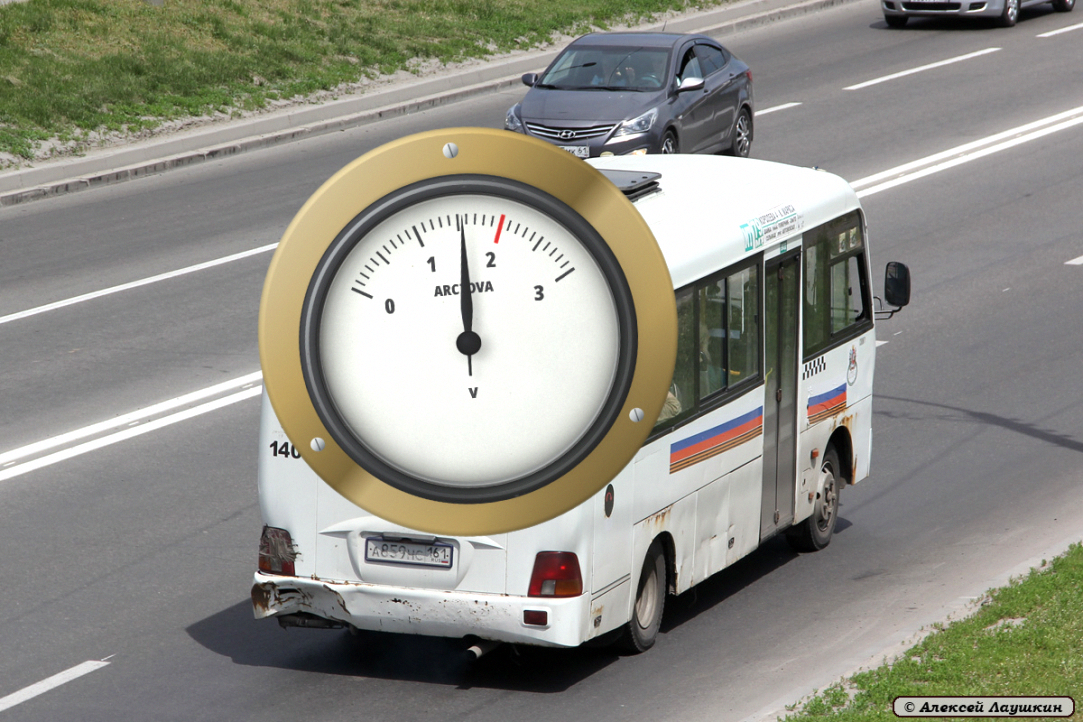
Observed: 1.55 V
